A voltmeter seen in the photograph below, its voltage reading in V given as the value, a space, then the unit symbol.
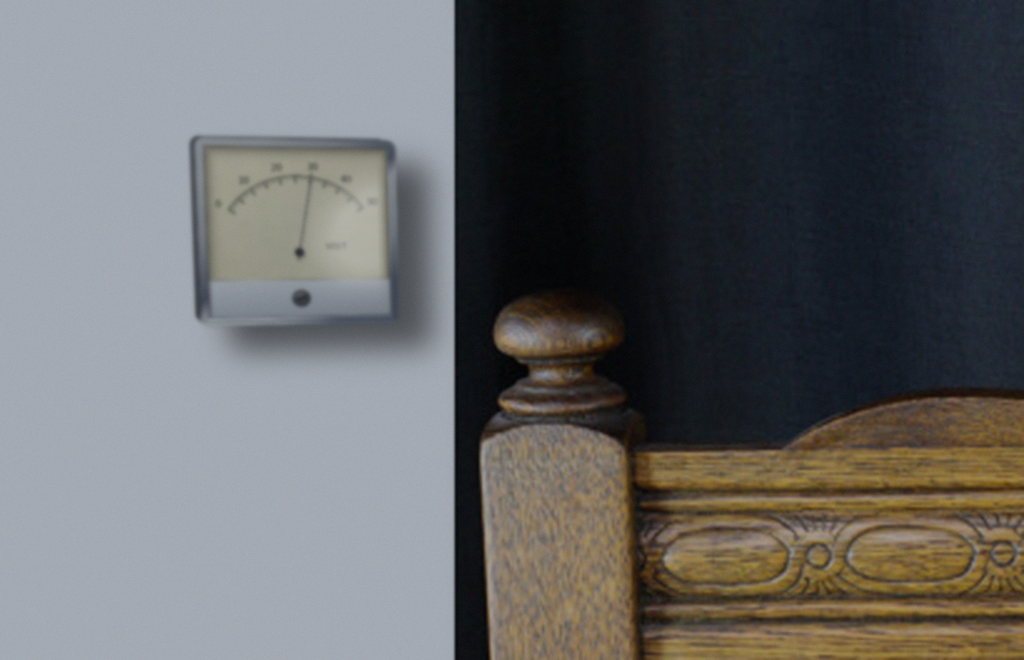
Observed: 30 V
